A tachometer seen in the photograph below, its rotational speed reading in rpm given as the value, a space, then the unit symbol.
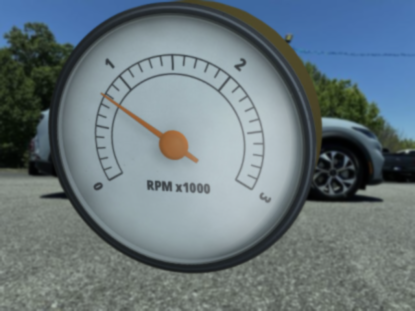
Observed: 800 rpm
